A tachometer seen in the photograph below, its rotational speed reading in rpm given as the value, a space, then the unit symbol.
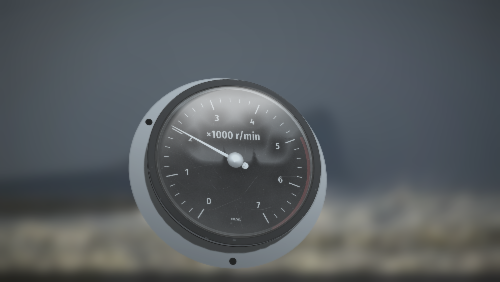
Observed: 2000 rpm
